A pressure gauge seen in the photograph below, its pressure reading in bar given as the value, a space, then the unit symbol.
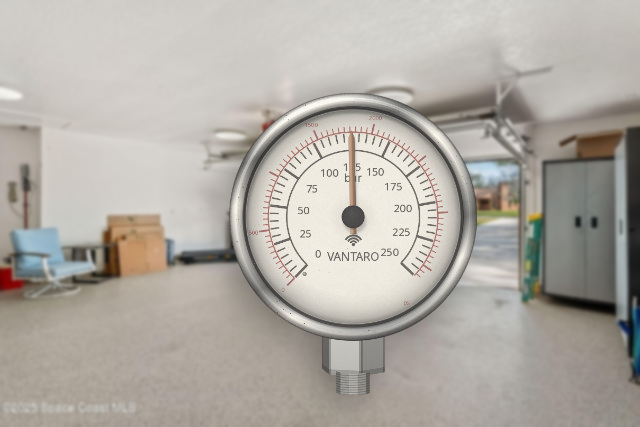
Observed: 125 bar
